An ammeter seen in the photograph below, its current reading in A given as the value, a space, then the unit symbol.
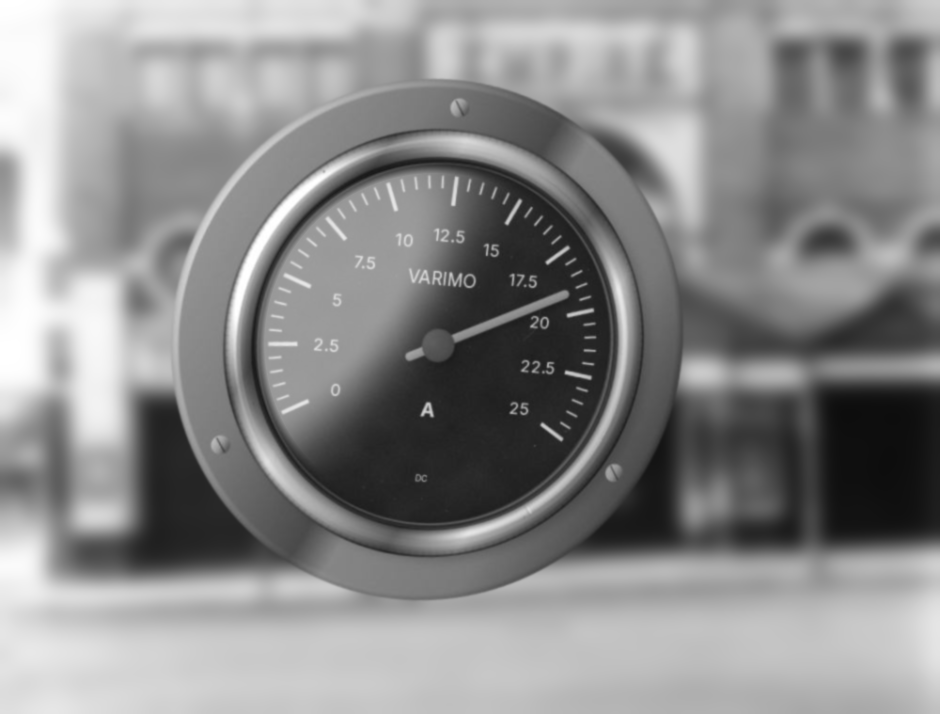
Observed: 19 A
